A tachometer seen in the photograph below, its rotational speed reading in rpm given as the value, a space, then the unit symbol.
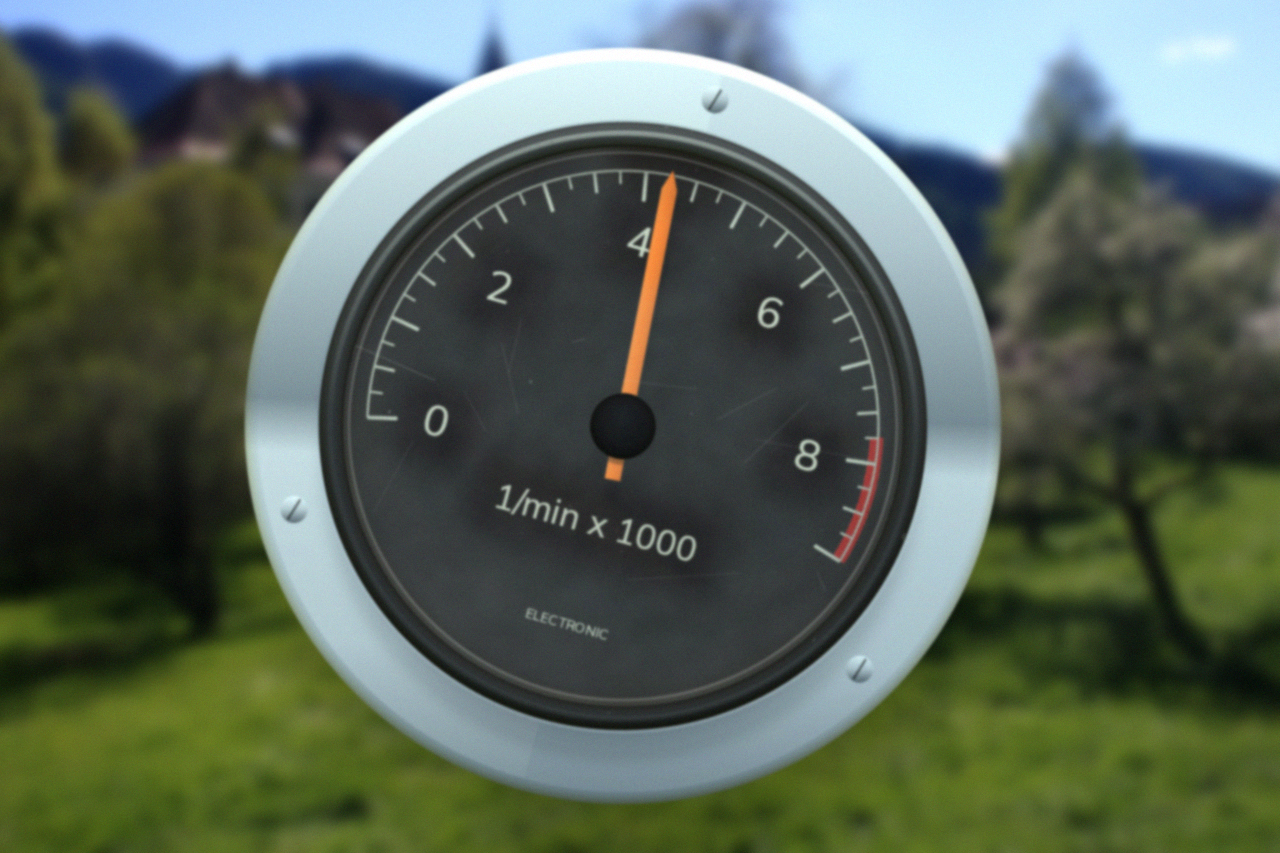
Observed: 4250 rpm
